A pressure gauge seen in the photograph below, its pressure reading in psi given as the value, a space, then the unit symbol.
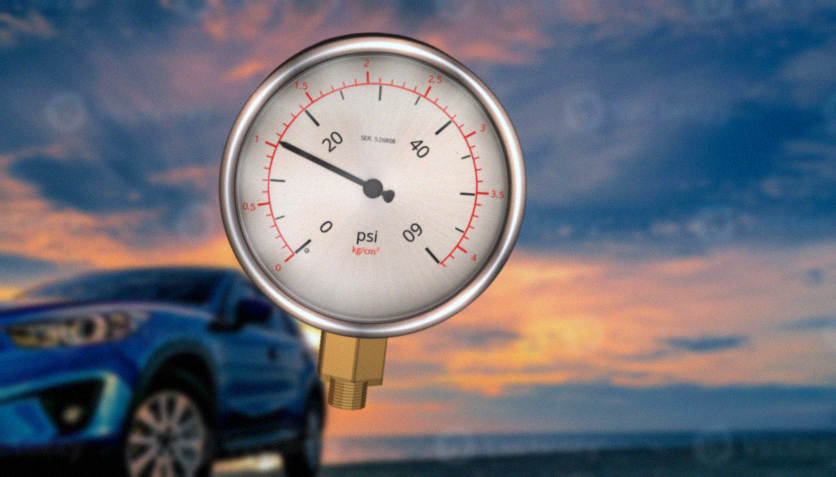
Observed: 15 psi
